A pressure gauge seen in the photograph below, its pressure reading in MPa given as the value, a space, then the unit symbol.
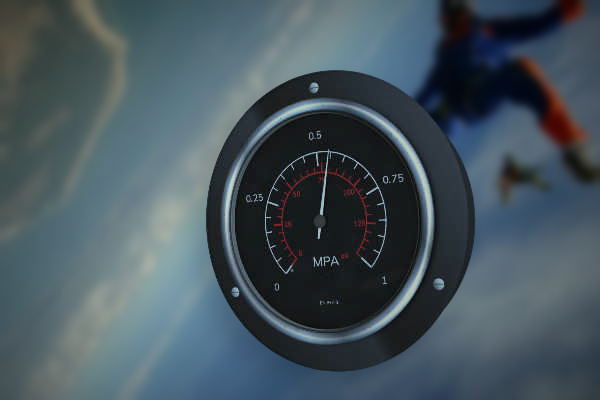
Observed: 0.55 MPa
